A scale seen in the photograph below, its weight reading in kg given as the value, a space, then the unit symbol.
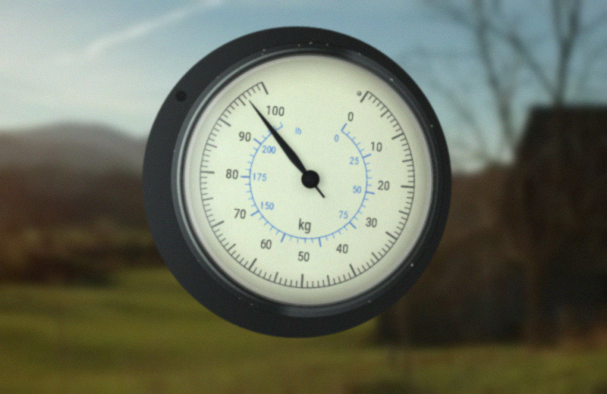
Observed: 96 kg
